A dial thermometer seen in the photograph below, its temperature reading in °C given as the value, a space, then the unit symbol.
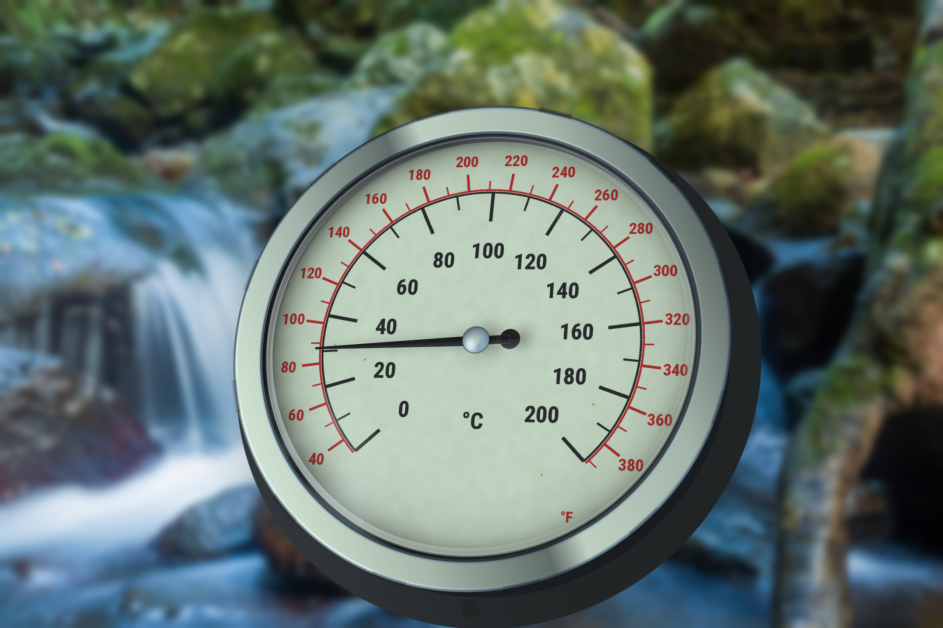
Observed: 30 °C
